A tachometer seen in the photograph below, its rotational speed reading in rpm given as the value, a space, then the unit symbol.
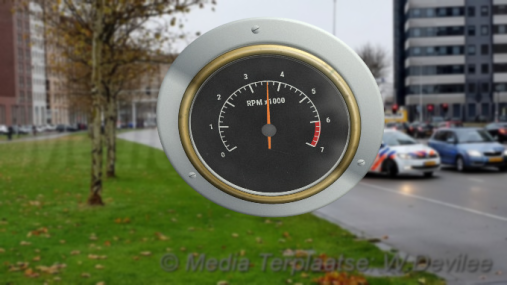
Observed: 3600 rpm
